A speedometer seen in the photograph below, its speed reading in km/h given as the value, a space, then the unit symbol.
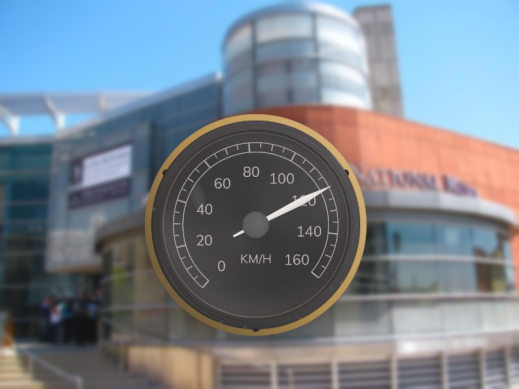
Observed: 120 km/h
